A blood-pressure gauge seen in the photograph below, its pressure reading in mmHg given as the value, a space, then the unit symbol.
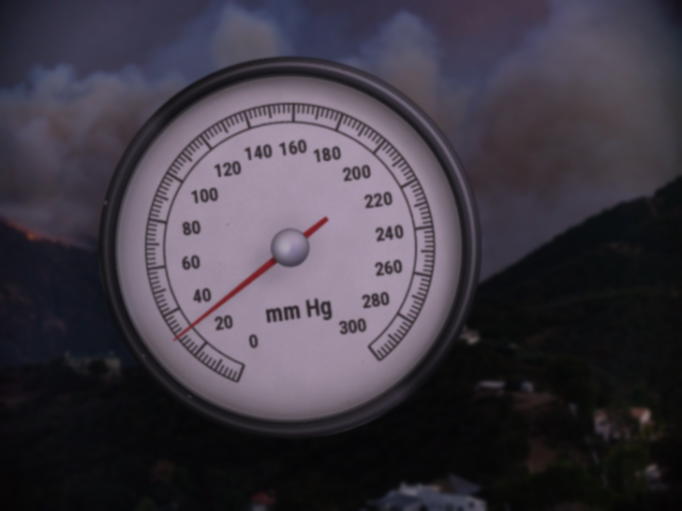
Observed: 30 mmHg
